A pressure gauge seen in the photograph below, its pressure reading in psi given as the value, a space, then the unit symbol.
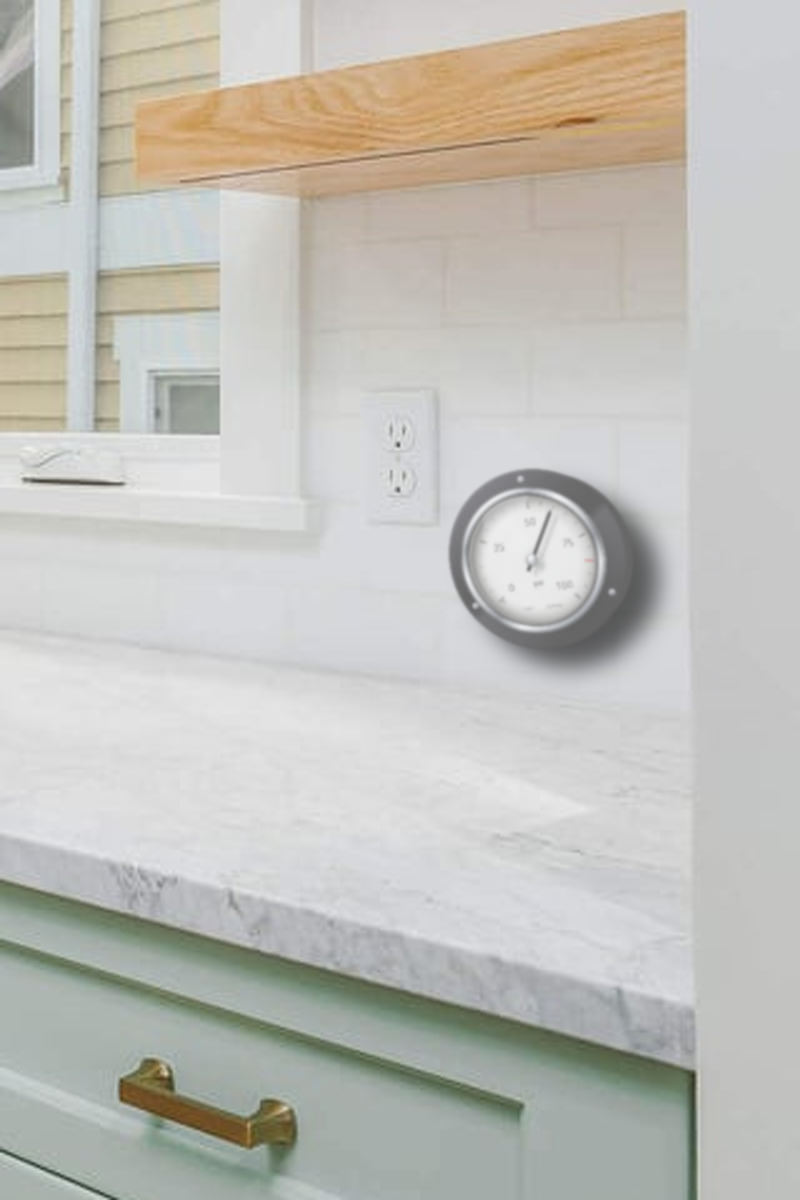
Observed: 60 psi
